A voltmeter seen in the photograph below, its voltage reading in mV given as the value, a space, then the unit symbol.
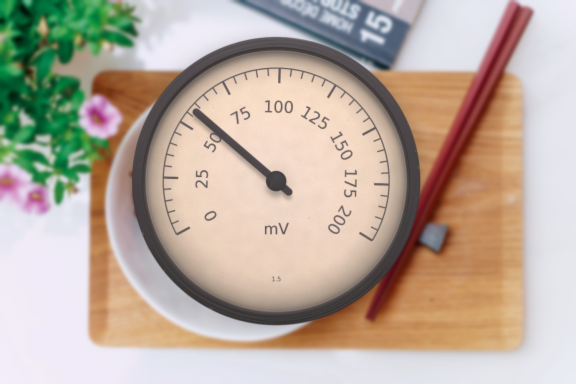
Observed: 57.5 mV
